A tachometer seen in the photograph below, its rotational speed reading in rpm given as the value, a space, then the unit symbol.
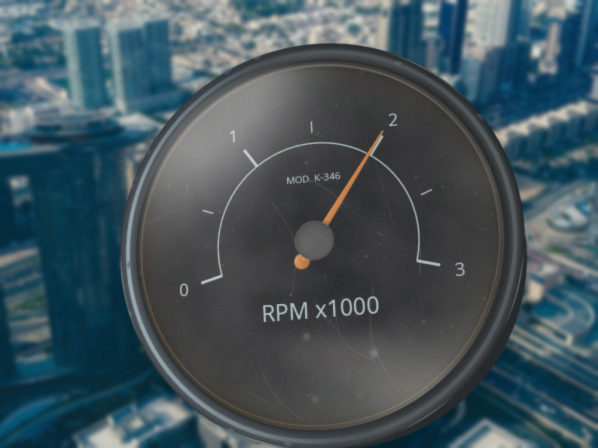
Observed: 2000 rpm
